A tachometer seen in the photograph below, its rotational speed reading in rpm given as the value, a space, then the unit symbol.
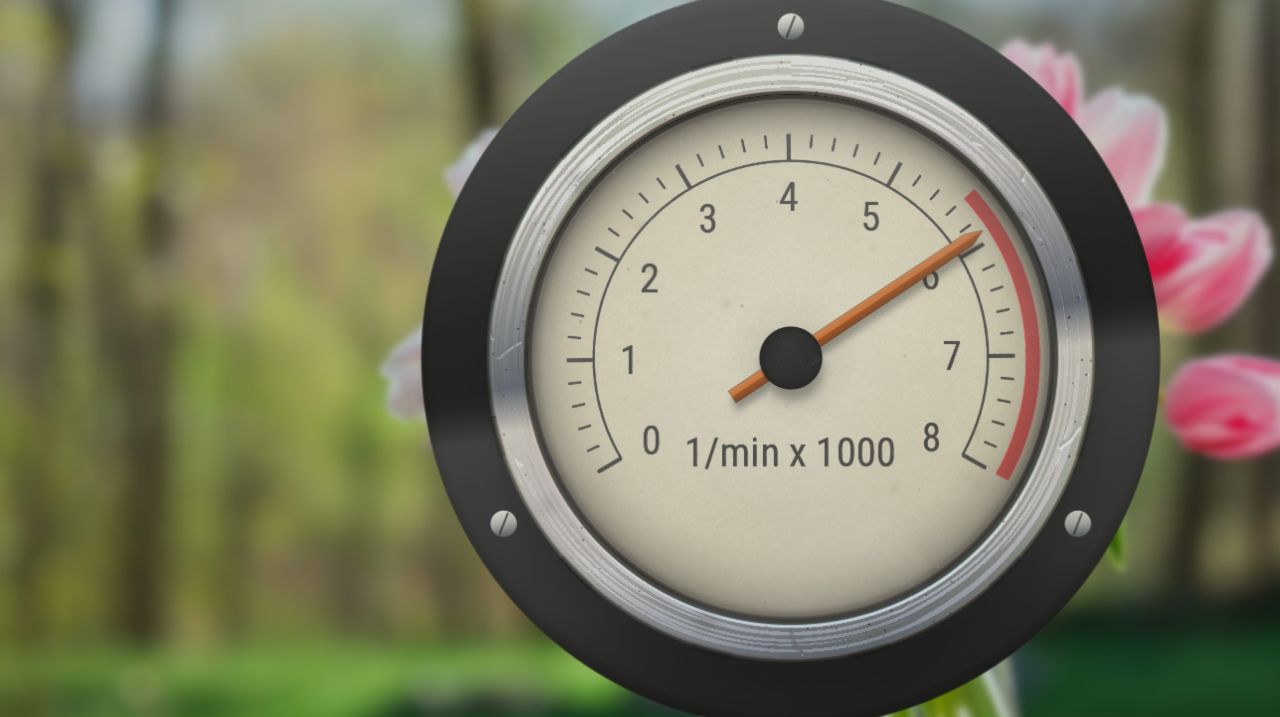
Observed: 5900 rpm
